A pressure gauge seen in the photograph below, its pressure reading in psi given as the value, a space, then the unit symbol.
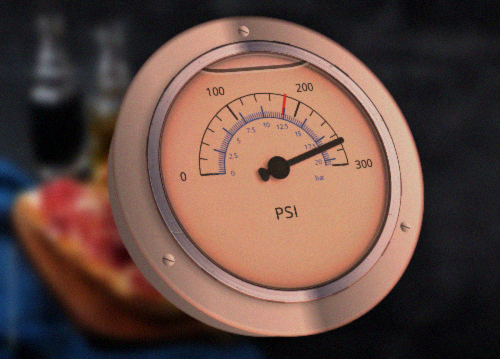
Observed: 270 psi
